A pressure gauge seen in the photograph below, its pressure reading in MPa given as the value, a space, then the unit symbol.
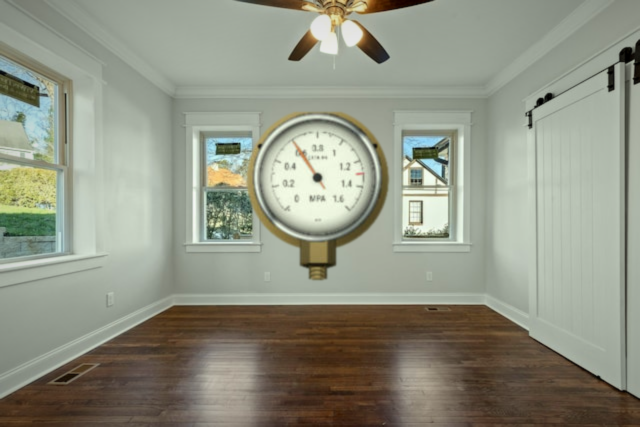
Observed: 0.6 MPa
